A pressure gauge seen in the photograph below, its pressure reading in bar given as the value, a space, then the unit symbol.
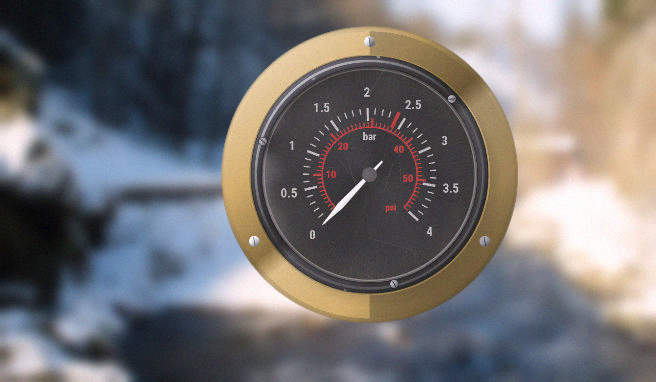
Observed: 0 bar
